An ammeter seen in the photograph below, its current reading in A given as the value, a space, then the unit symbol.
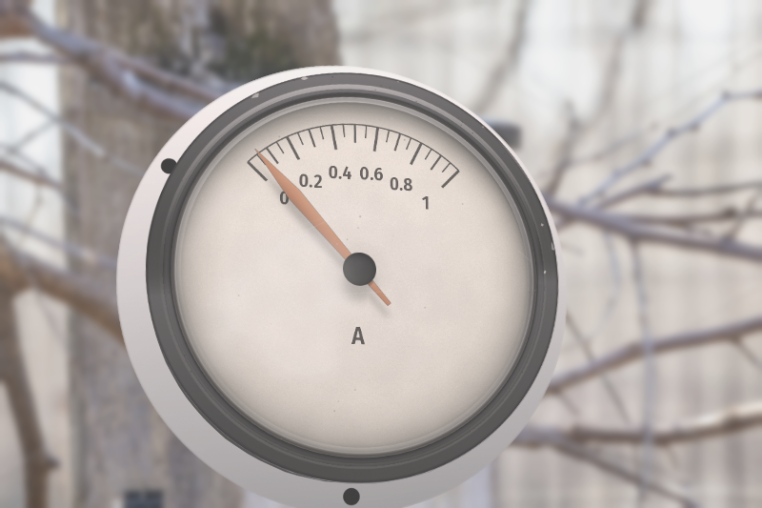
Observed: 0.05 A
